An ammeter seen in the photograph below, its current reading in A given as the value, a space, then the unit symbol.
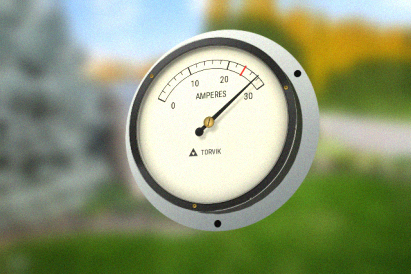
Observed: 28 A
